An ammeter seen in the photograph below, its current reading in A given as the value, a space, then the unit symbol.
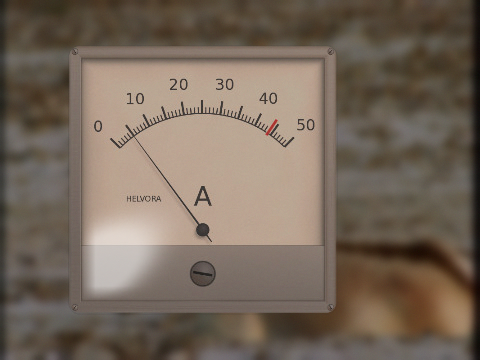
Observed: 5 A
